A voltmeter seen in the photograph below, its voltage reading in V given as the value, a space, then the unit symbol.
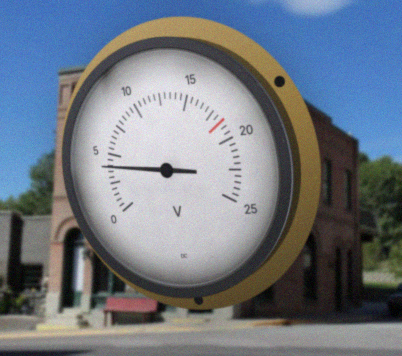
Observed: 4 V
